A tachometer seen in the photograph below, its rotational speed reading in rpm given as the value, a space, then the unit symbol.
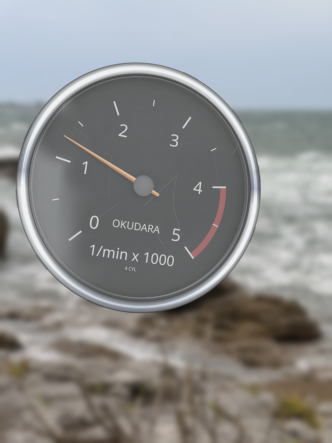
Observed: 1250 rpm
